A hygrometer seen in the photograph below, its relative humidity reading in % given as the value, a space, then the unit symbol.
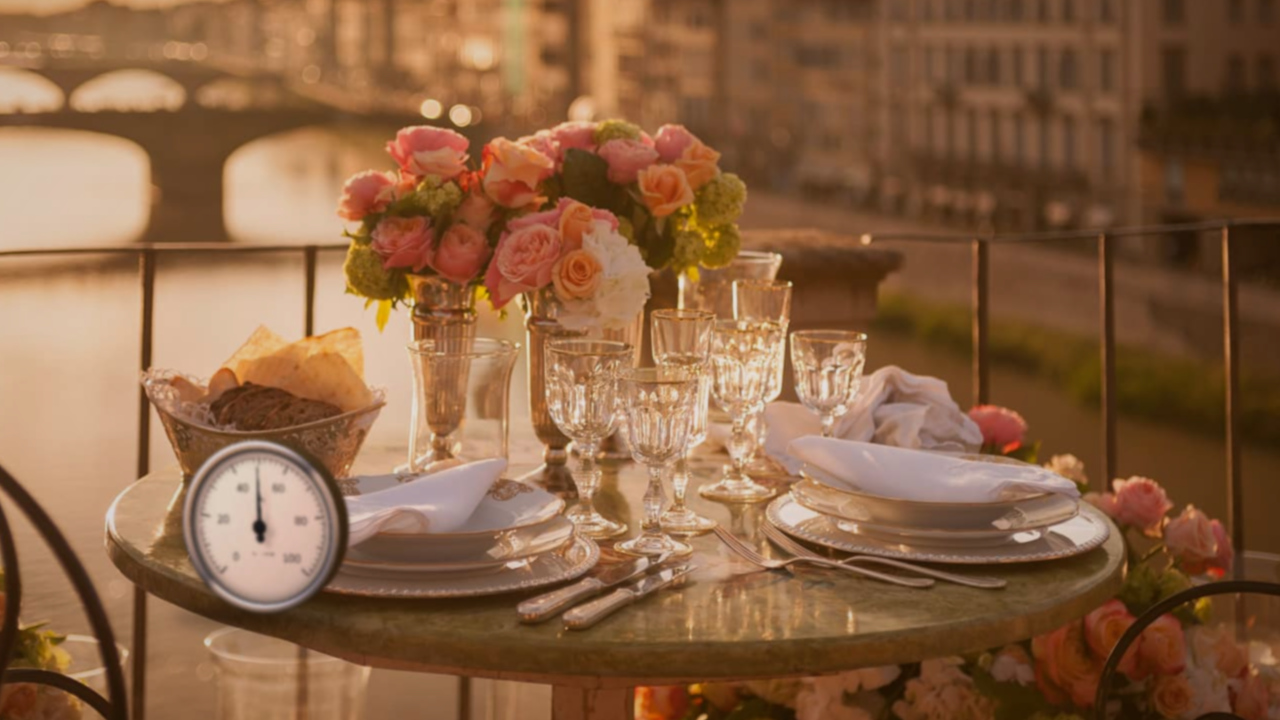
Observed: 50 %
